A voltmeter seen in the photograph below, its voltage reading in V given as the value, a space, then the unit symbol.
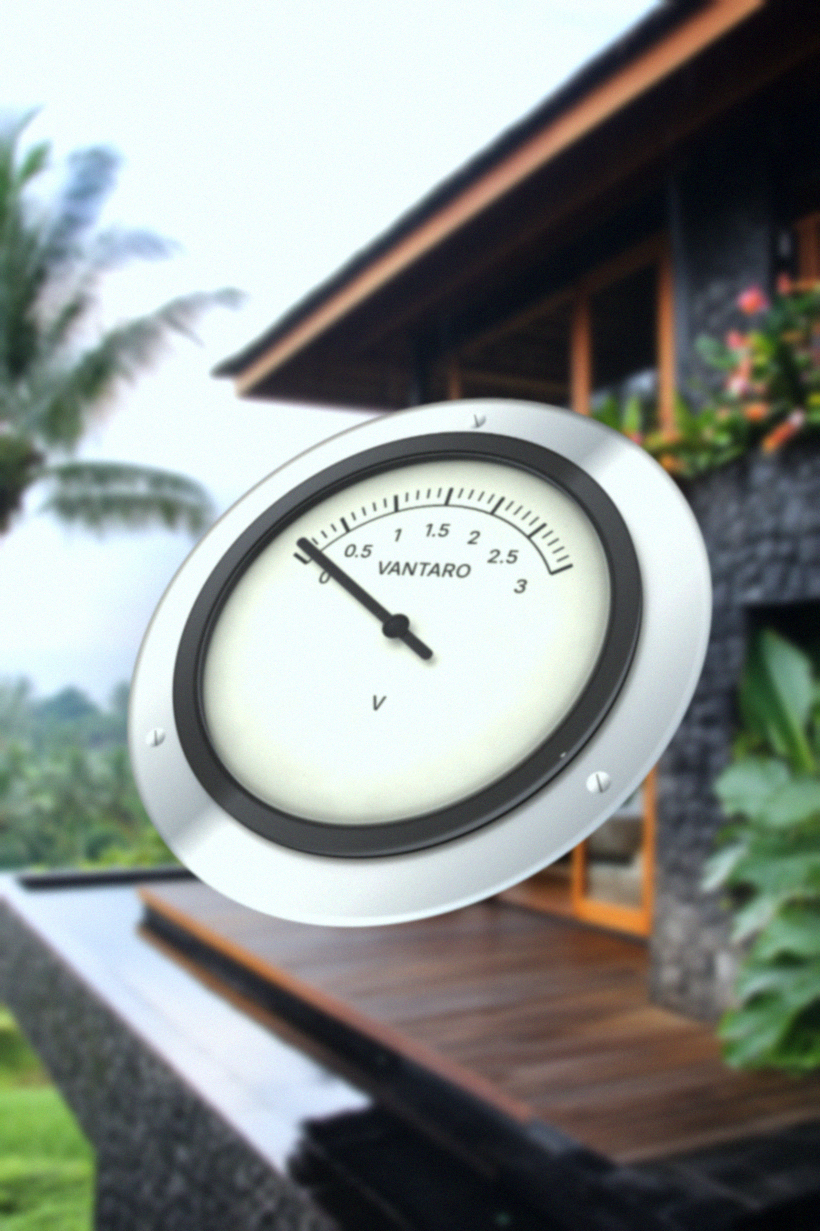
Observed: 0.1 V
